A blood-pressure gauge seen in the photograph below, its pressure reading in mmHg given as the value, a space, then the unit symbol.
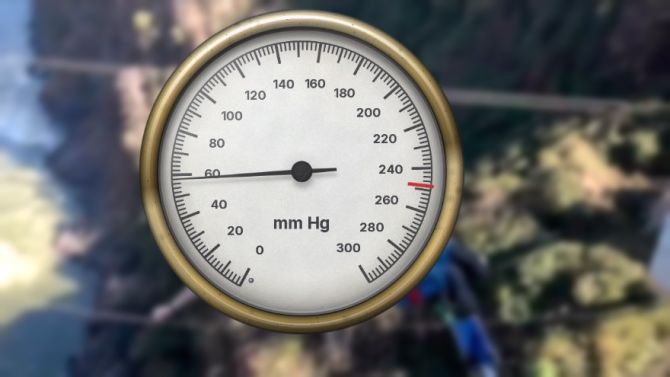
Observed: 58 mmHg
